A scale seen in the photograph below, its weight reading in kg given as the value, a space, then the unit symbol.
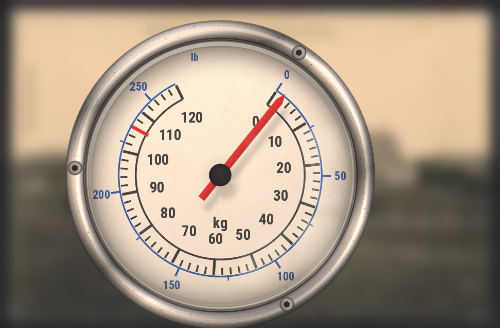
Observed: 2 kg
